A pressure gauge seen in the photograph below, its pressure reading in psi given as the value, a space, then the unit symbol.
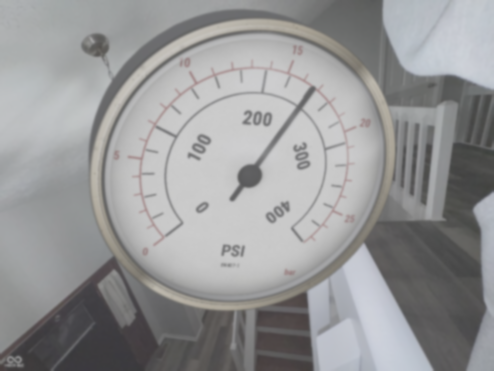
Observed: 240 psi
